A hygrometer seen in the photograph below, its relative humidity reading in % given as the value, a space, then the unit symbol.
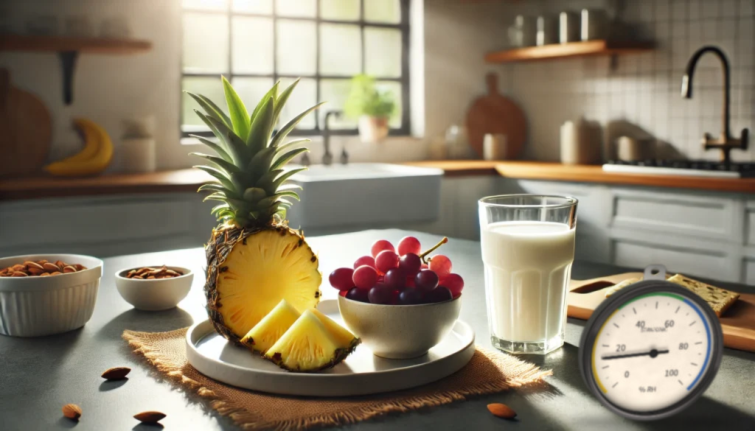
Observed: 15 %
